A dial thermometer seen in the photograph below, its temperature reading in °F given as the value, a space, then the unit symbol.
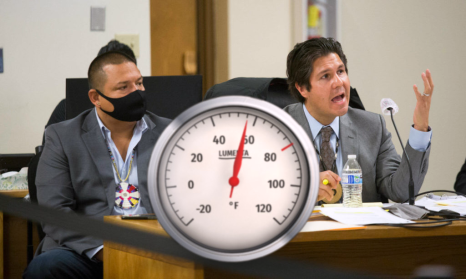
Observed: 56 °F
